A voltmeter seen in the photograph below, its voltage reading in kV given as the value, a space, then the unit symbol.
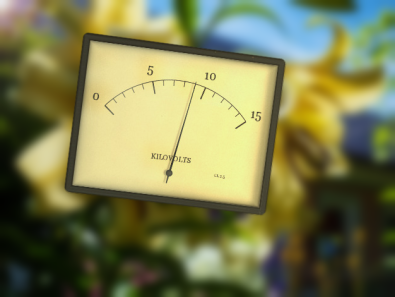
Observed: 9 kV
